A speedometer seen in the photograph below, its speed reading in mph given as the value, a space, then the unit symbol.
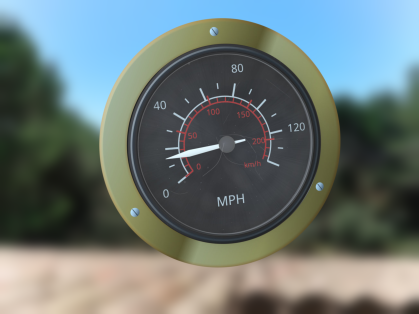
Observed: 15 mph
